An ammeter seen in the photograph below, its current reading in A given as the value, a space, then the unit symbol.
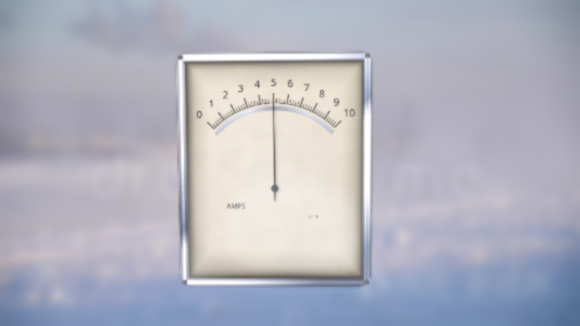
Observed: 5 A
